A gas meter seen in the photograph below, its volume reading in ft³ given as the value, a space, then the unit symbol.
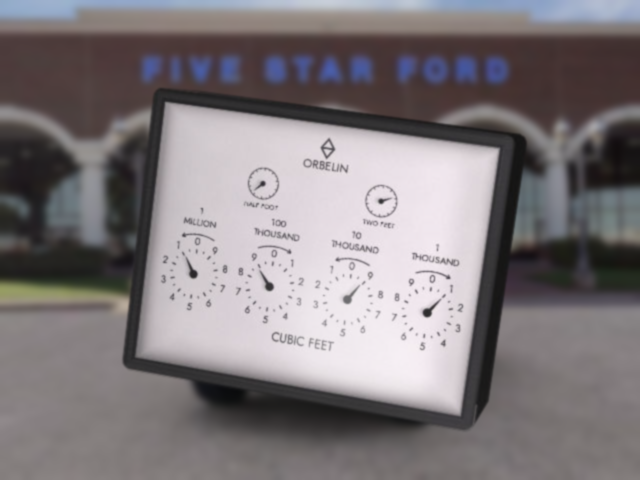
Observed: 89100 ft³
